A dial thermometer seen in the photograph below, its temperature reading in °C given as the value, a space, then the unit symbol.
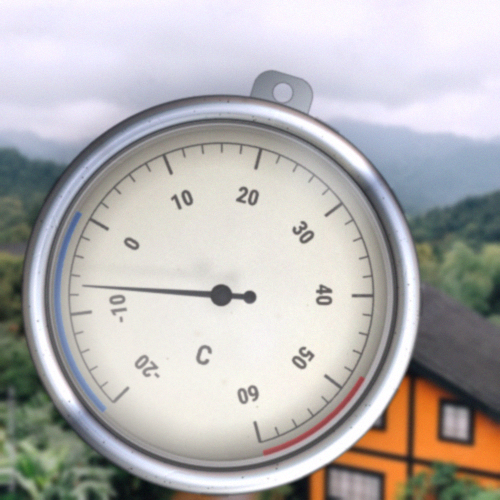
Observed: -7 °C
